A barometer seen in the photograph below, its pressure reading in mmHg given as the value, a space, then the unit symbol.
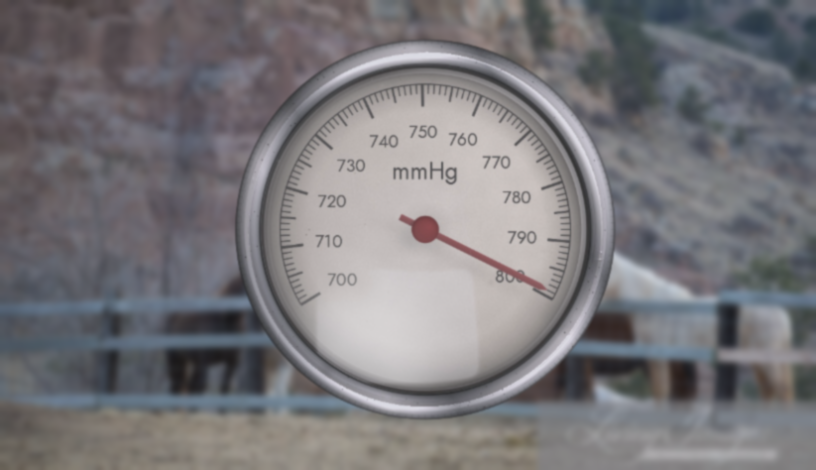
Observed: 799 mmHg
